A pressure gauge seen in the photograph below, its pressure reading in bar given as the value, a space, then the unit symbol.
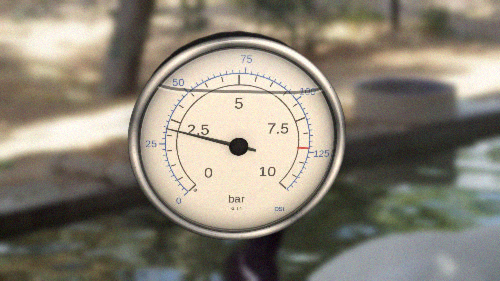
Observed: 2.25 bar
